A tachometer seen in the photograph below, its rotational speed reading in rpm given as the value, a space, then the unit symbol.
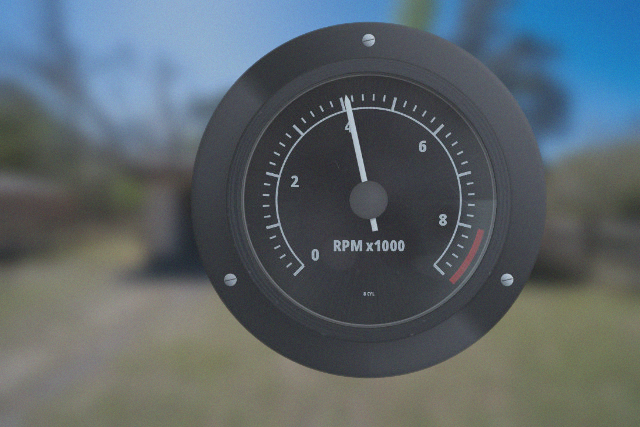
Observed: 4100 rpm
